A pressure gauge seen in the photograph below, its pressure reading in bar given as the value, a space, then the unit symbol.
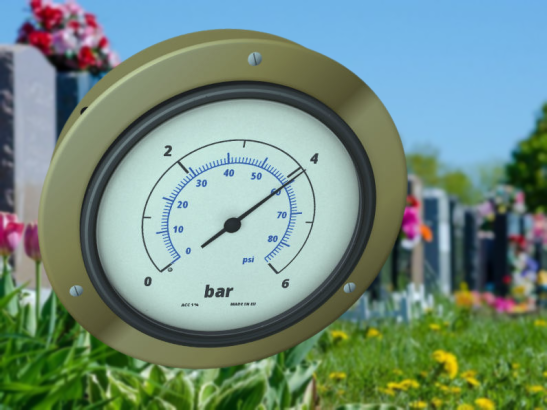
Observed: 4 bar
